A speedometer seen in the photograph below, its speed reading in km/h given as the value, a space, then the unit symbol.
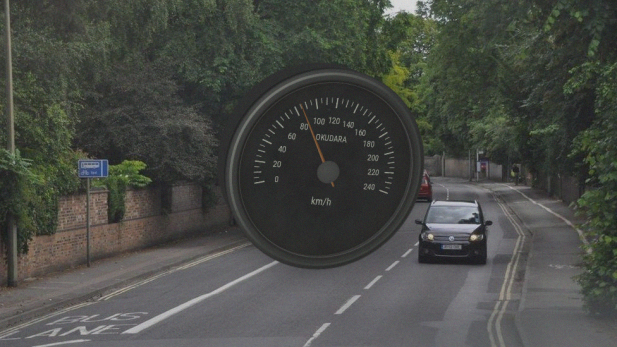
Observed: 85 km/h
